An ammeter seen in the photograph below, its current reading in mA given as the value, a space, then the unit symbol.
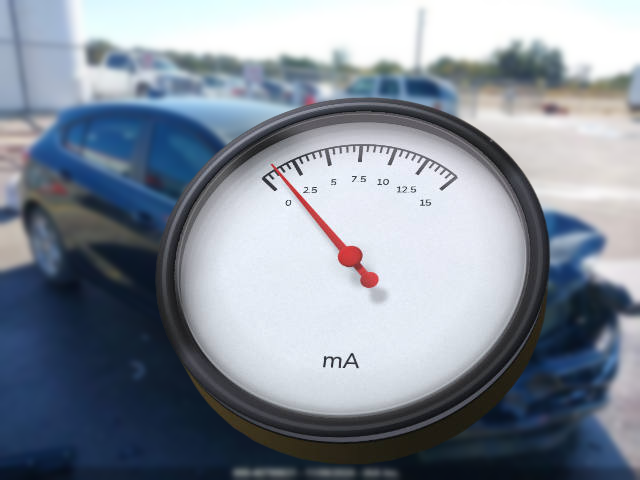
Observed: 1 mA
